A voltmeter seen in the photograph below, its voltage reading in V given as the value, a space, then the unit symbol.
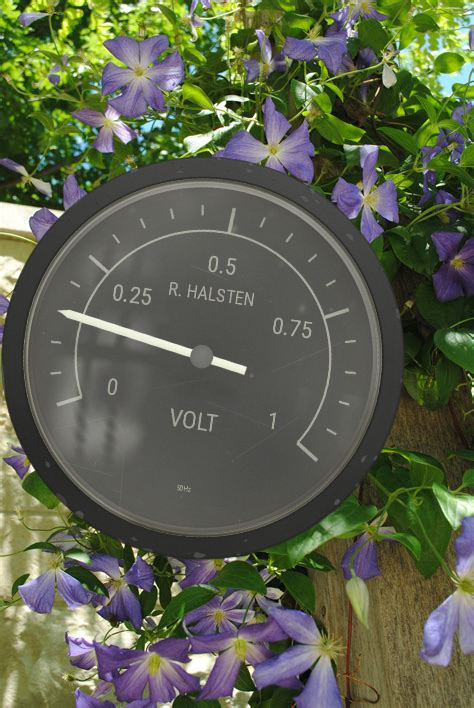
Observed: 0.15 V
